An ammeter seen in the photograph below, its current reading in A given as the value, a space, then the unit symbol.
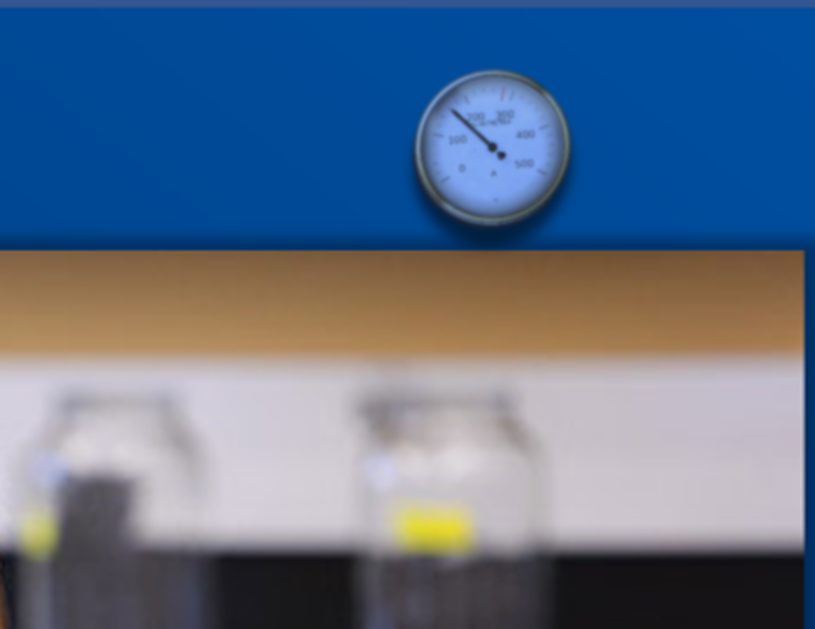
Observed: 160 A
